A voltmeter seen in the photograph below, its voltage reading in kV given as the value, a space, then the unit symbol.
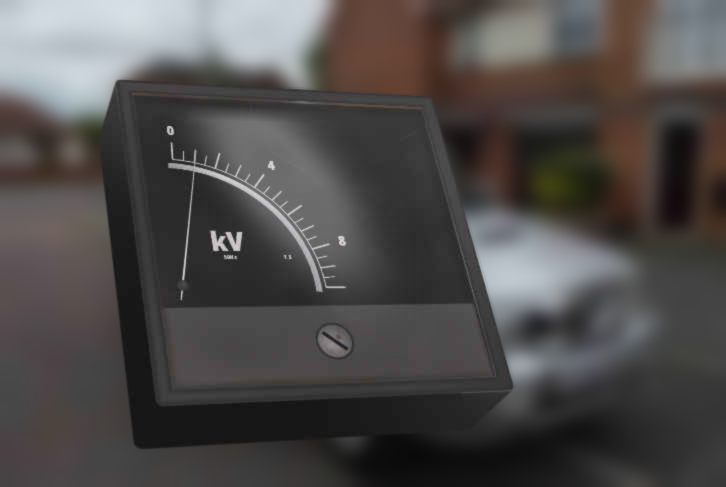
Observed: 1 kV
